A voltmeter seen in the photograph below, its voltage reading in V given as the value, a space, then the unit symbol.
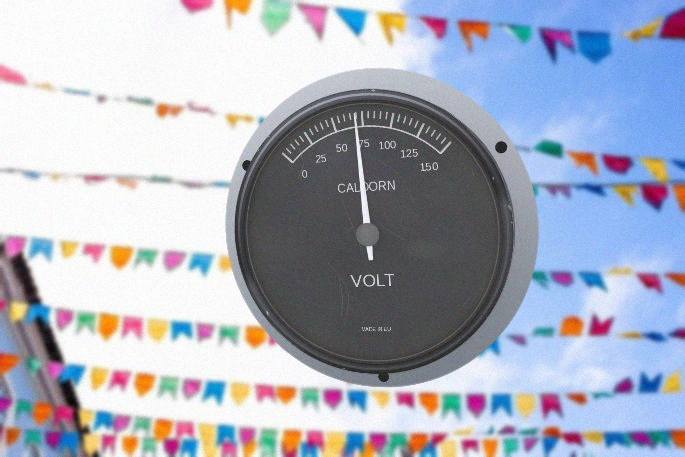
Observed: 70 V
